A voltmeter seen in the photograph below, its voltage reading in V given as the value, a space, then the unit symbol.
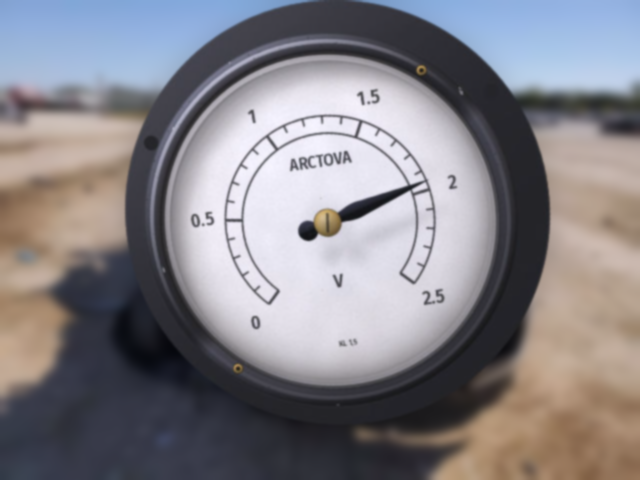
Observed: 1.95 V
